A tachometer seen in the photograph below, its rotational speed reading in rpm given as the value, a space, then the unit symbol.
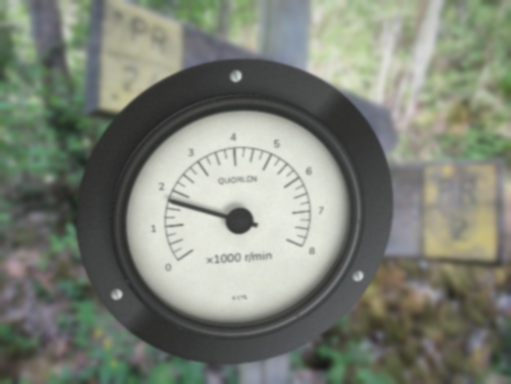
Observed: 1750 rpm
